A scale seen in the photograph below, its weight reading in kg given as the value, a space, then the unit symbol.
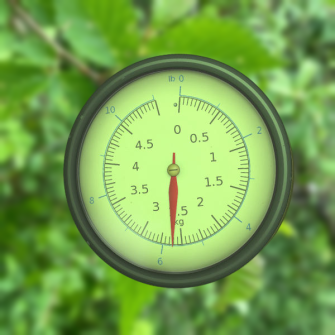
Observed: 2.6 kg
